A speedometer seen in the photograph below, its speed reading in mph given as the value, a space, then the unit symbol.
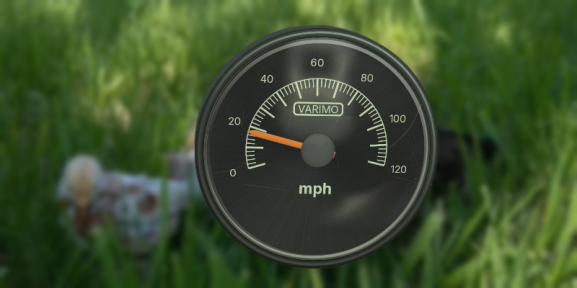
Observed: 18 mph
